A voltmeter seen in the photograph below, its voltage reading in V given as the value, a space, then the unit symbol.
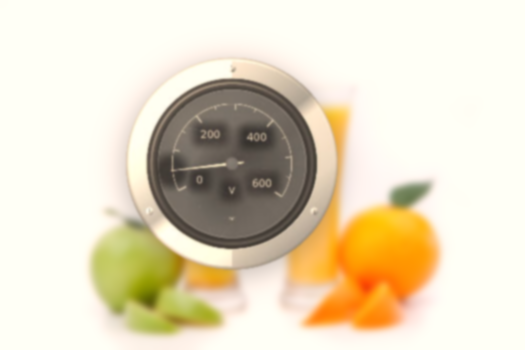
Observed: 50 V
